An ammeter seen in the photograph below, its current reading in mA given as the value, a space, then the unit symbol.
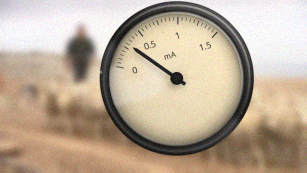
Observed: 0.3 mA
